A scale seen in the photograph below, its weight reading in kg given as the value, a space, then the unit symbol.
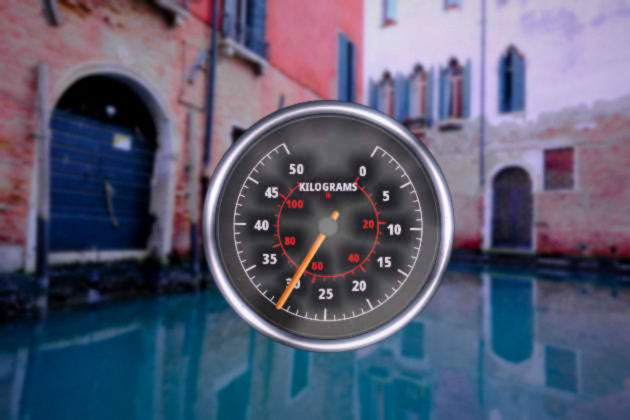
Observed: 30 kg
